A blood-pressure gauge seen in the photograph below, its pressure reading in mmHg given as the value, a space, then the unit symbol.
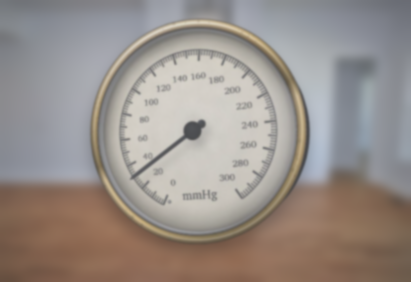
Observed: 30 mmHg
